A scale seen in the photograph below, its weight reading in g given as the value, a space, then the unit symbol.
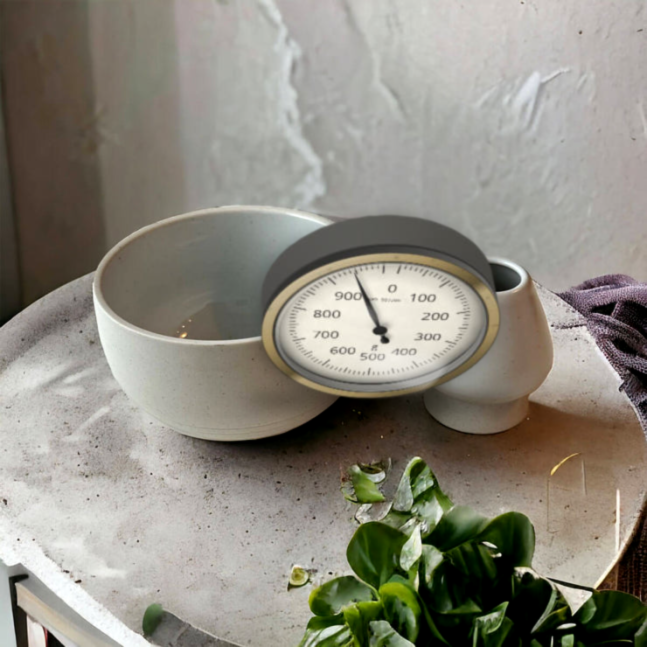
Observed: 950 g
